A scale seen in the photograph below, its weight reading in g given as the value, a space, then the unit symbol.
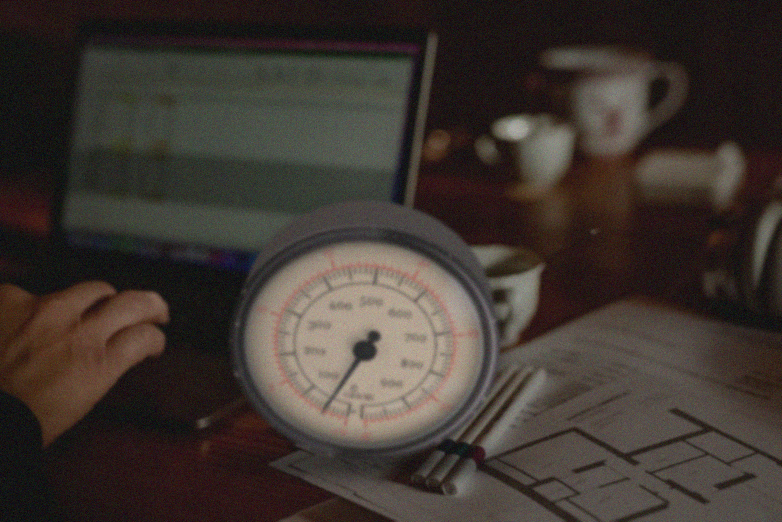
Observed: 50 g
